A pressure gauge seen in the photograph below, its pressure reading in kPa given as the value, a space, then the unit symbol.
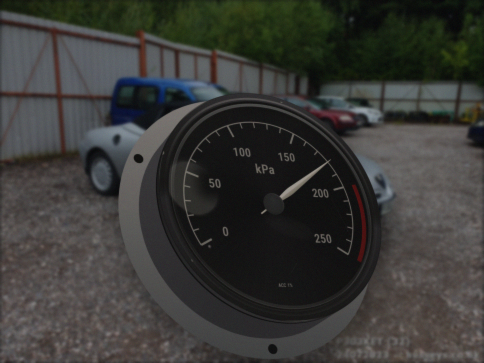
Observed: 180 kPa
